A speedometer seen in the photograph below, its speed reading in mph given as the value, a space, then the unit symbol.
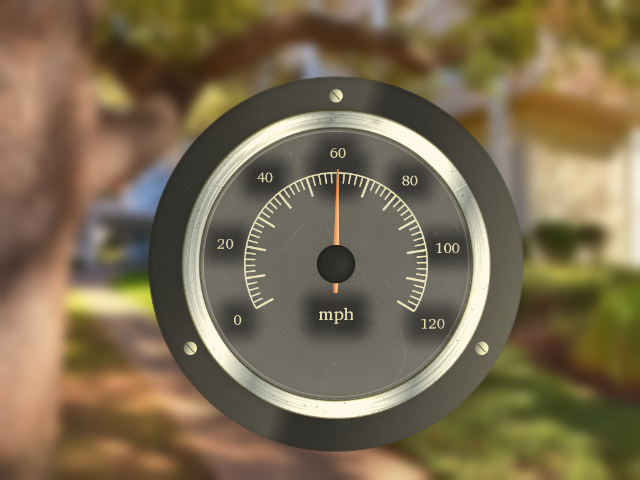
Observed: 60 mph
